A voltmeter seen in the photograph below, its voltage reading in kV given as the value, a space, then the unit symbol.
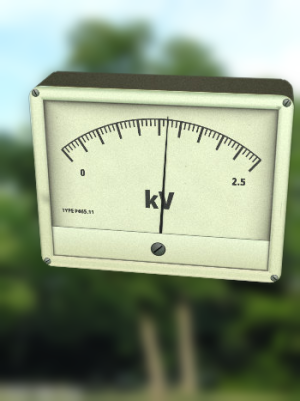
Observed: 1.35 kV
